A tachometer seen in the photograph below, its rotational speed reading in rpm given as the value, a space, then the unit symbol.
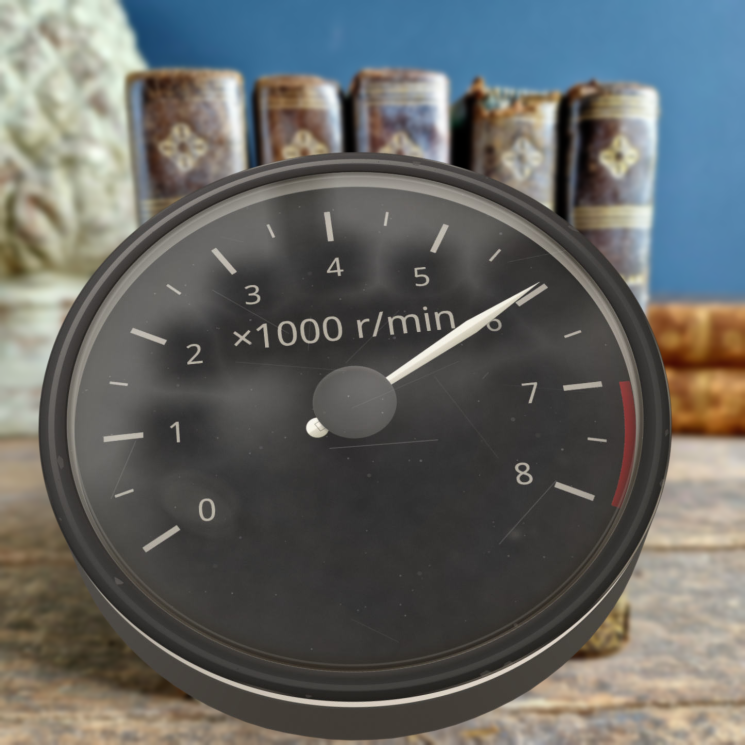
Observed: 6000 rpm
